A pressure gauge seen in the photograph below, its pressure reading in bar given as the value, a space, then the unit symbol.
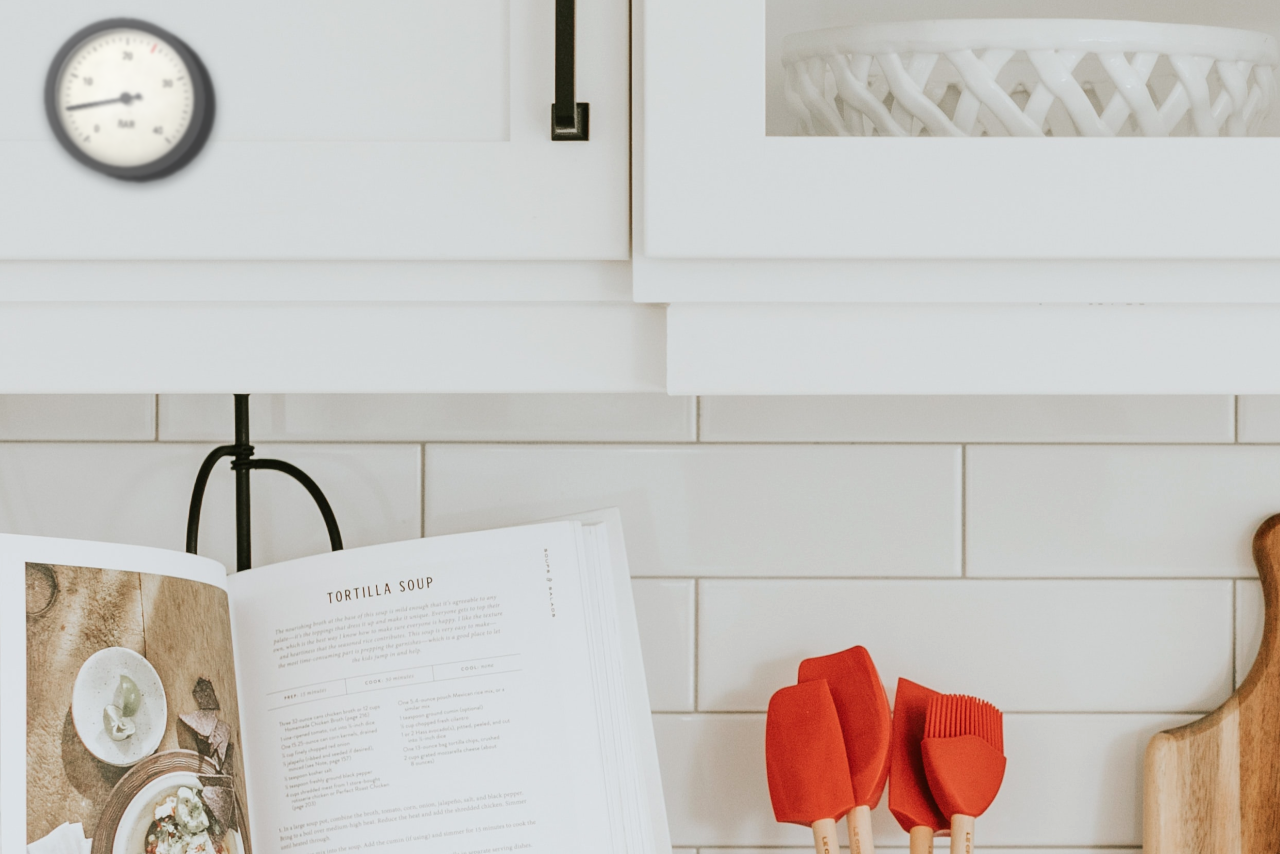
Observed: 5 bar
